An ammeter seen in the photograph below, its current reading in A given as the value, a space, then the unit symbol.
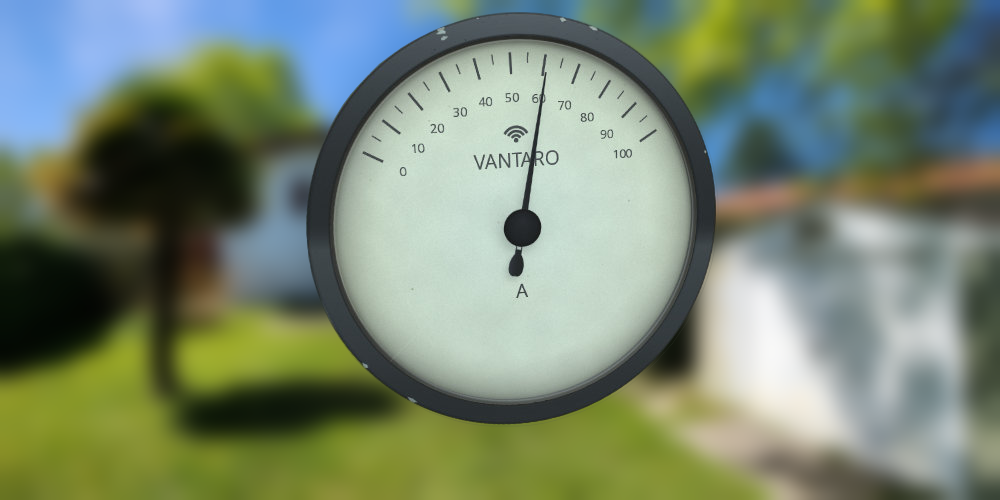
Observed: 60 A
